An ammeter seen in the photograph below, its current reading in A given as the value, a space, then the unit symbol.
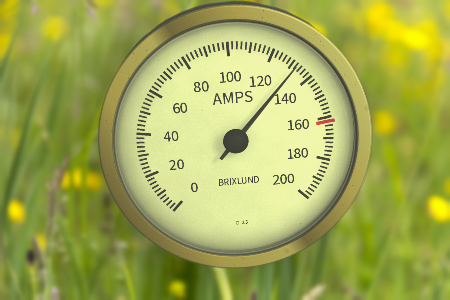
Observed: 132 A
